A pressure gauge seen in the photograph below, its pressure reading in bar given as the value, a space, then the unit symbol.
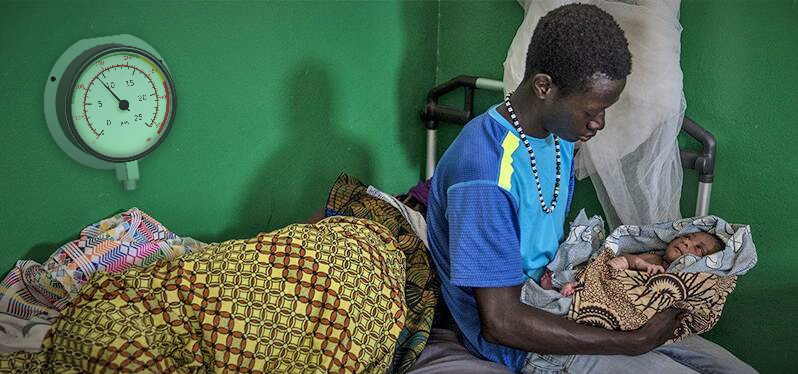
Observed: 9 bar
